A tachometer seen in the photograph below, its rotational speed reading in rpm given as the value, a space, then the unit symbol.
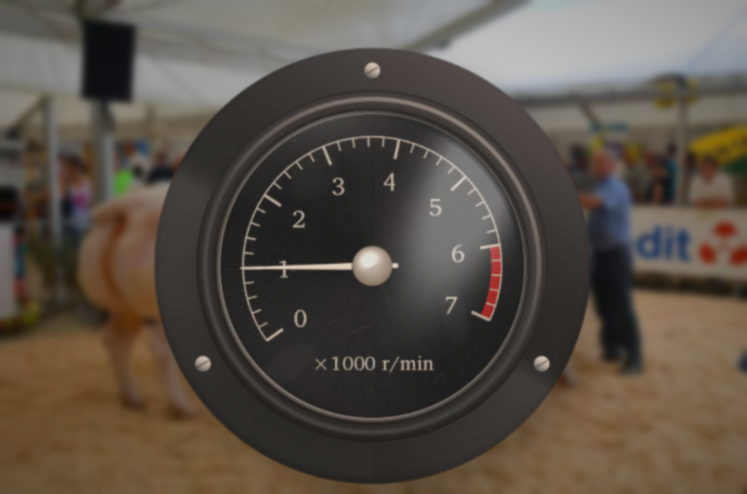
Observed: 1000 rpm
